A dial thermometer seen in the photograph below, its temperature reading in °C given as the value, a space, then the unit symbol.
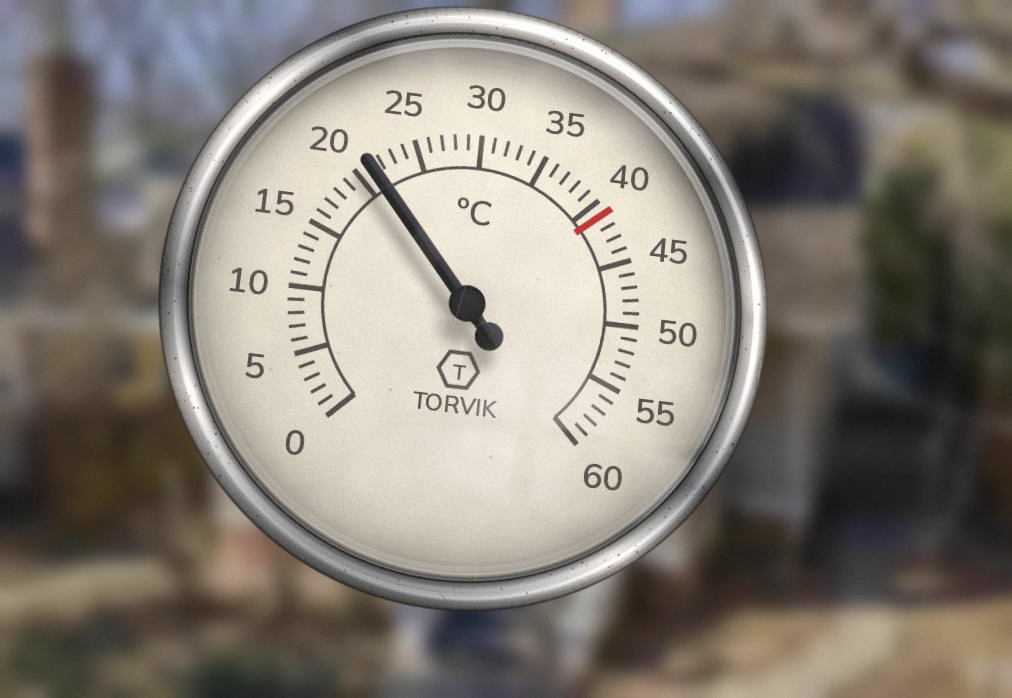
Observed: 21 °C
